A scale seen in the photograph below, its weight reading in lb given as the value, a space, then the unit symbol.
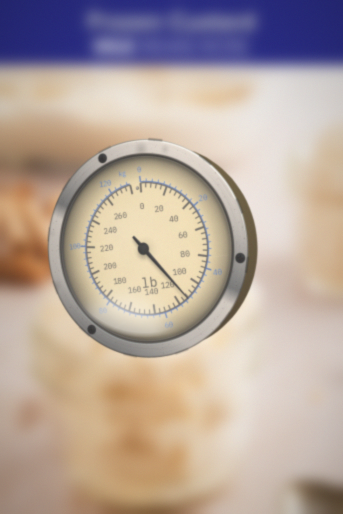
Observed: 112 lb
